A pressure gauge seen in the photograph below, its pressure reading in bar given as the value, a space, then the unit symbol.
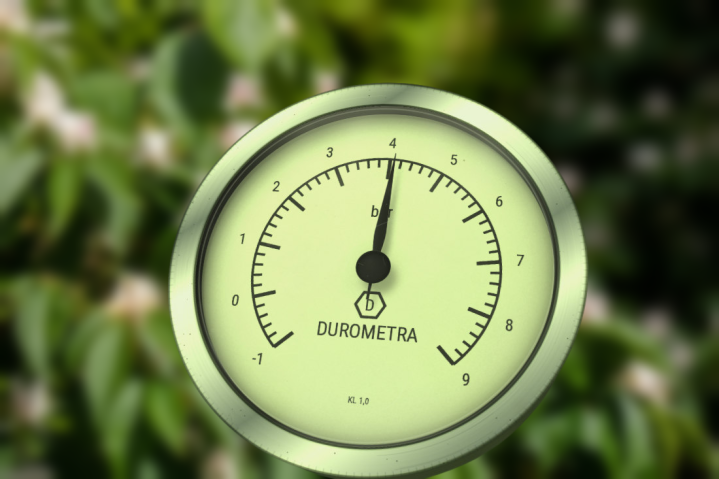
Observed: 4.1 bar
